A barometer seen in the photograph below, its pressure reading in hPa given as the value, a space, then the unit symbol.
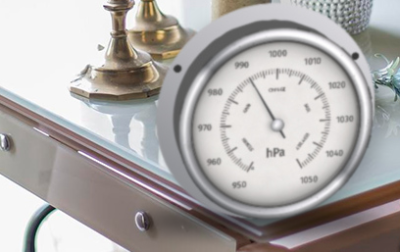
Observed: 990 hPa
